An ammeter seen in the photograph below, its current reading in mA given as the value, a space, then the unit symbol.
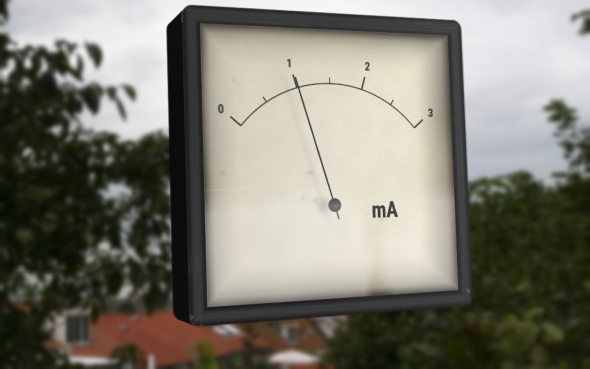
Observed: 1 mA
